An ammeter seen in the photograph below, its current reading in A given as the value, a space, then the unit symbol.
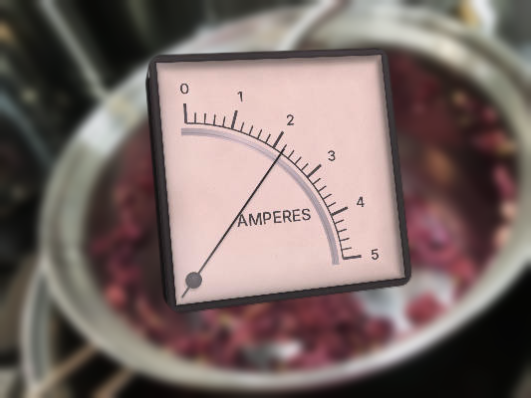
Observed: 2.2 A
